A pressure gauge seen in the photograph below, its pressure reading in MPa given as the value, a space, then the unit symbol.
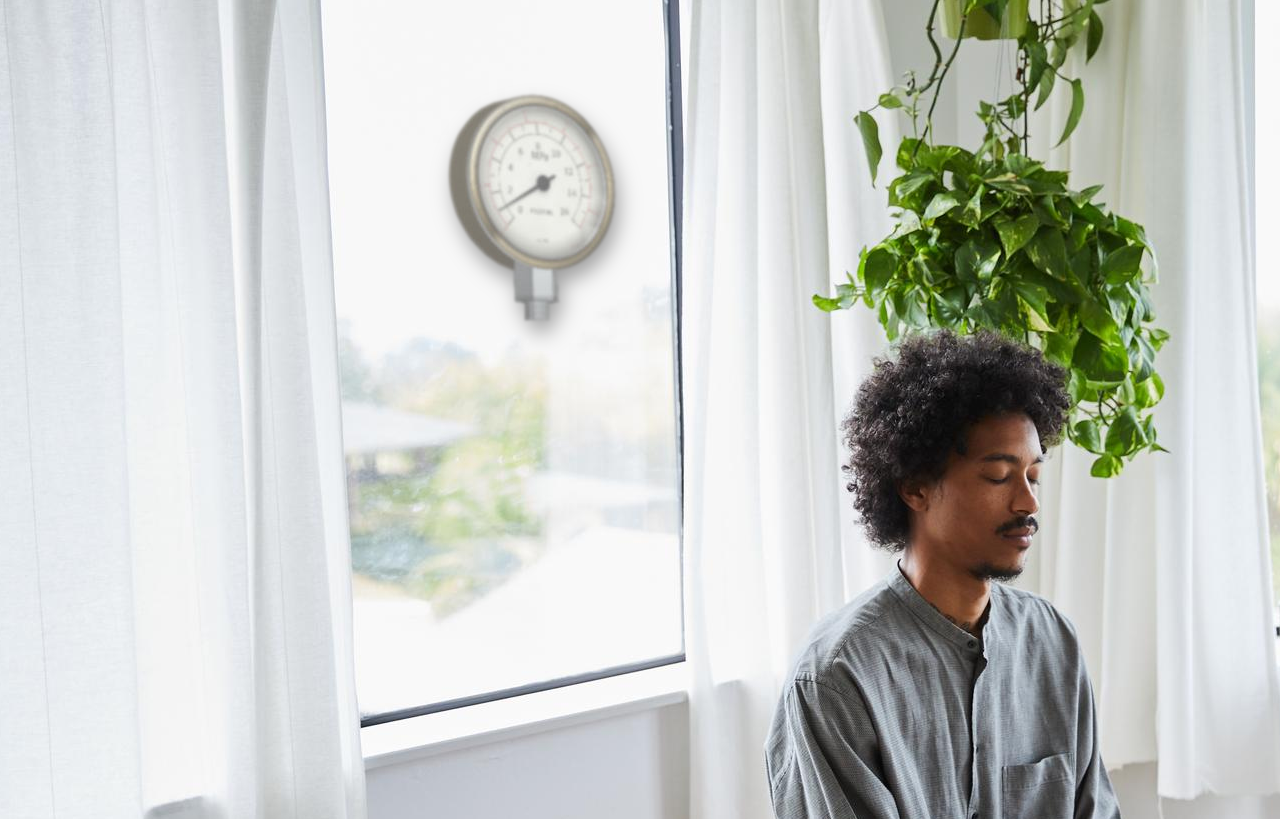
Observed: 1 MPa
